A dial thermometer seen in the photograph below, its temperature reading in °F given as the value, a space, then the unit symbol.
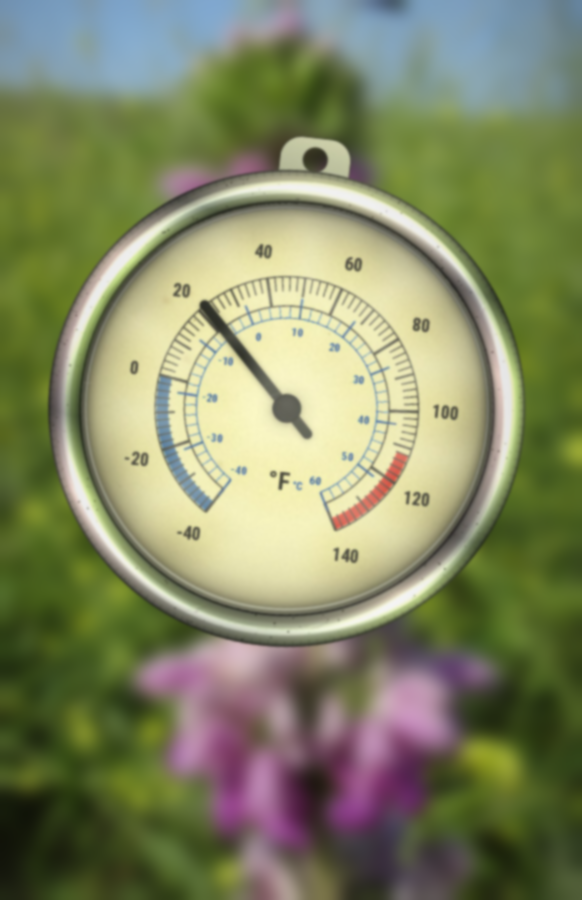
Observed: 22 °F
